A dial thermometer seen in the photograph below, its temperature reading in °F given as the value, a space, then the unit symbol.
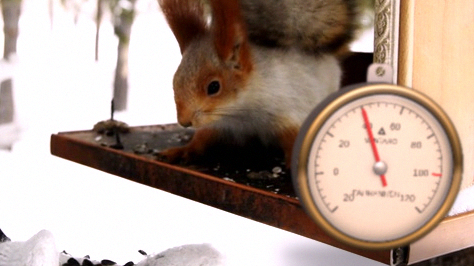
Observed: 40 °F
